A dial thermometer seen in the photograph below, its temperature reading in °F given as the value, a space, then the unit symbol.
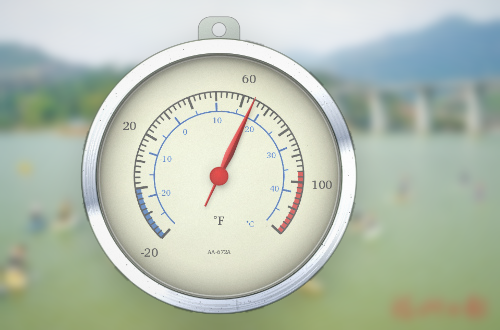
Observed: 64 °F
